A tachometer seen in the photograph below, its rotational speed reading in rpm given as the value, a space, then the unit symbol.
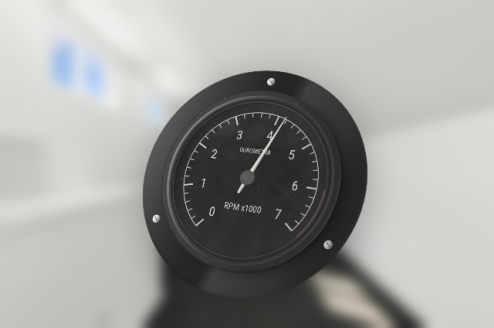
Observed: 4200 rpm
